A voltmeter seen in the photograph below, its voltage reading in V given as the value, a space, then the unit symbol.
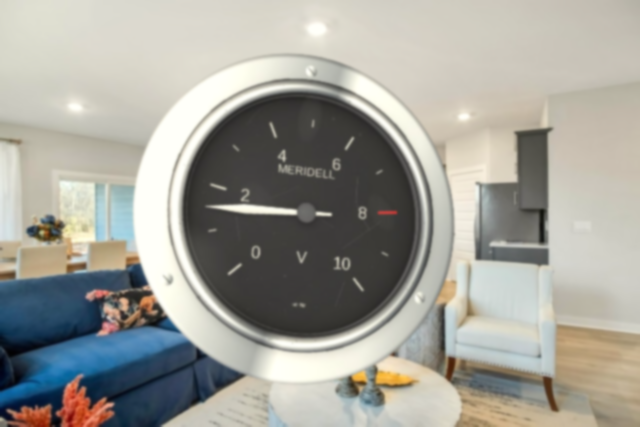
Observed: 1.5 V
